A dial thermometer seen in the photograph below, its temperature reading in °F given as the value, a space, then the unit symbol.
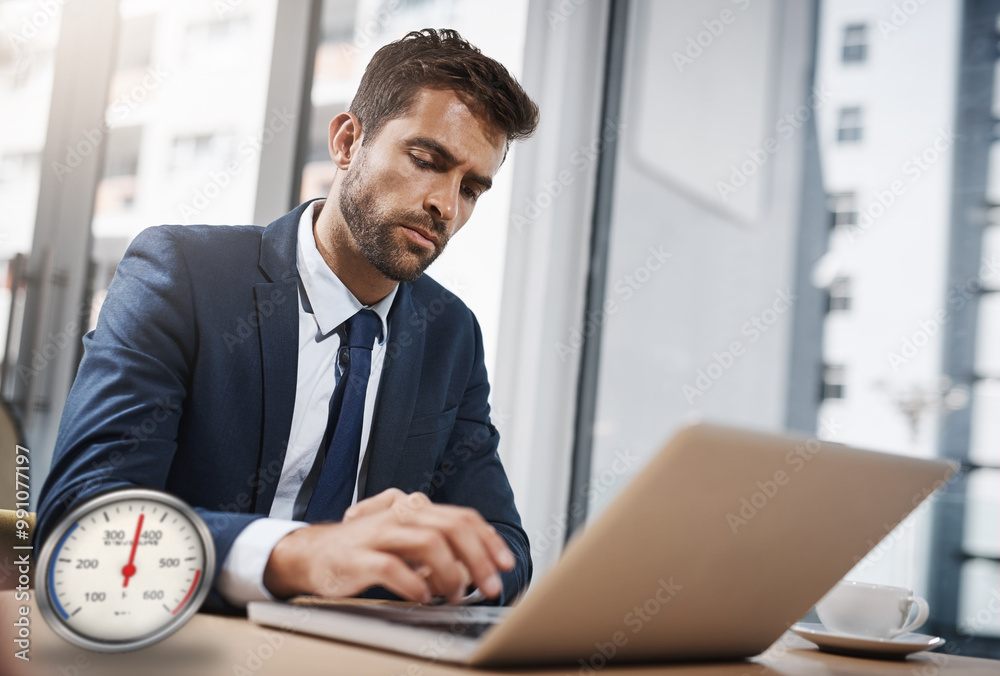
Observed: 360 °F
